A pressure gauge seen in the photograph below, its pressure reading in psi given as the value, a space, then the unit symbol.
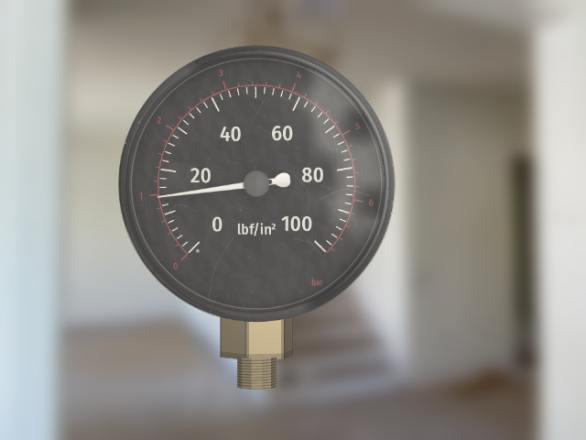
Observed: 14 psi
